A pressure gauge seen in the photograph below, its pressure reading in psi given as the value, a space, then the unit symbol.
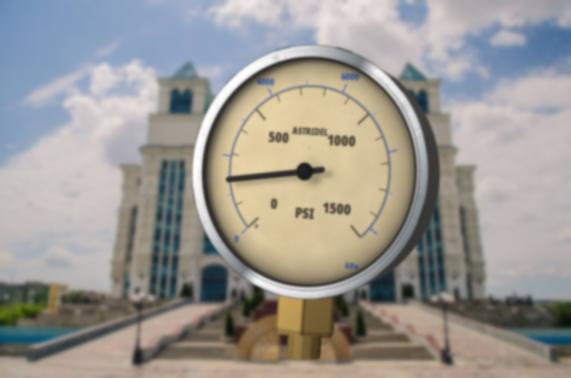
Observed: 200 psi
